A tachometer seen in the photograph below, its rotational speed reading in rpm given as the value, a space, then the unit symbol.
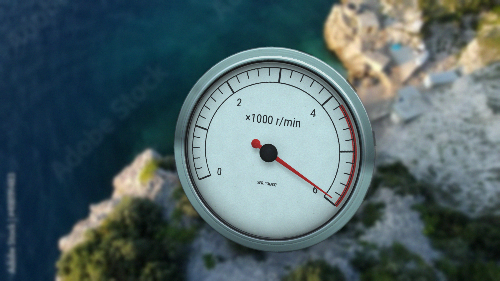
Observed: 5900 rpm
